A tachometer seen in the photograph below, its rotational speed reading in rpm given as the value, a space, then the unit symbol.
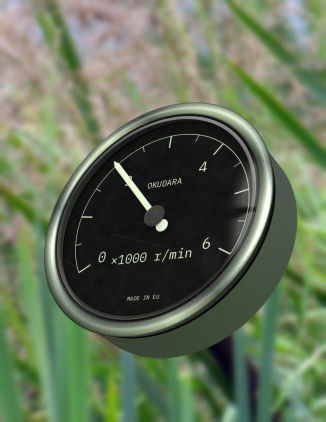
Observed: 2000 rpm
